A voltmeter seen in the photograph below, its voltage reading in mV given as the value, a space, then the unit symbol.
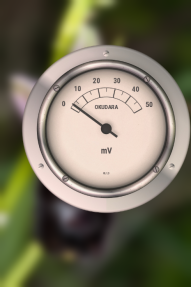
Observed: 2.5 mV
